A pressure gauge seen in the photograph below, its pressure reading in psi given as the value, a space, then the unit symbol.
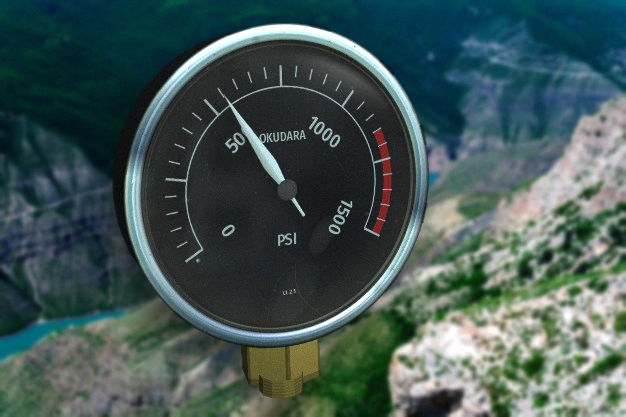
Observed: 550 psi
